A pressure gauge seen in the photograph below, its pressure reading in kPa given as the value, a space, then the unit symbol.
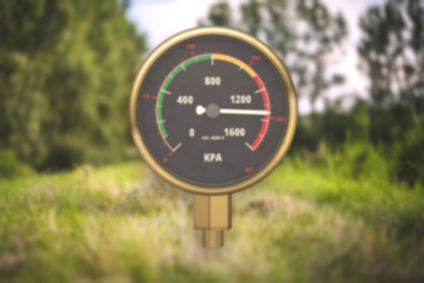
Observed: 1350 kPa
